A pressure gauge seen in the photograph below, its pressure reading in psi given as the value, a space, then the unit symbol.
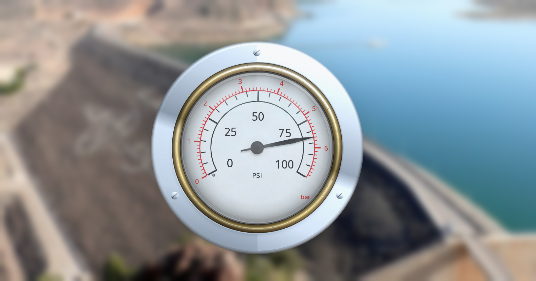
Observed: 82.5 psi
